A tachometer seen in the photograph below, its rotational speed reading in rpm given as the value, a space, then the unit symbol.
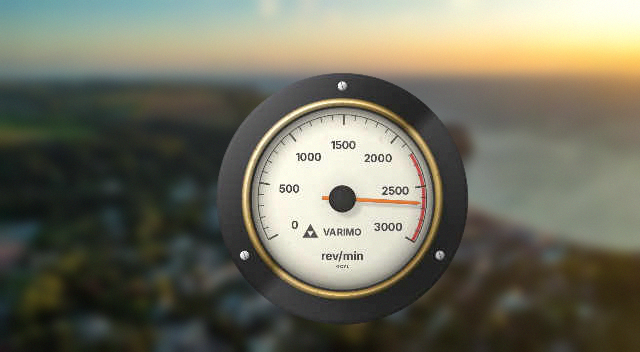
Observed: 2650 rpm
